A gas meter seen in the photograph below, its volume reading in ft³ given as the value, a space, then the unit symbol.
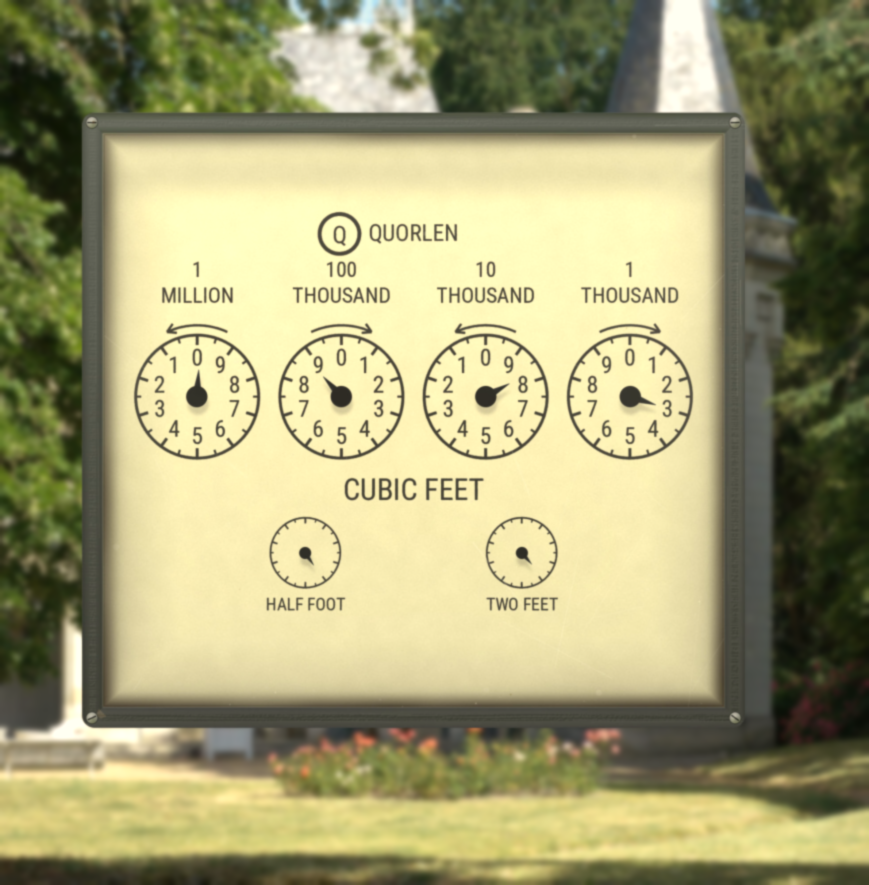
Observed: 988300 ft³
